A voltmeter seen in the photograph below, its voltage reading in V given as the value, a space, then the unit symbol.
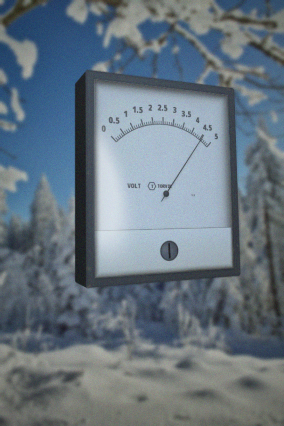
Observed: 4.5 V
